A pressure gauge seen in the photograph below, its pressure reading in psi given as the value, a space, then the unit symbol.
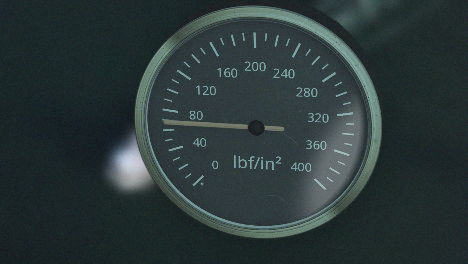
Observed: 70 psi
